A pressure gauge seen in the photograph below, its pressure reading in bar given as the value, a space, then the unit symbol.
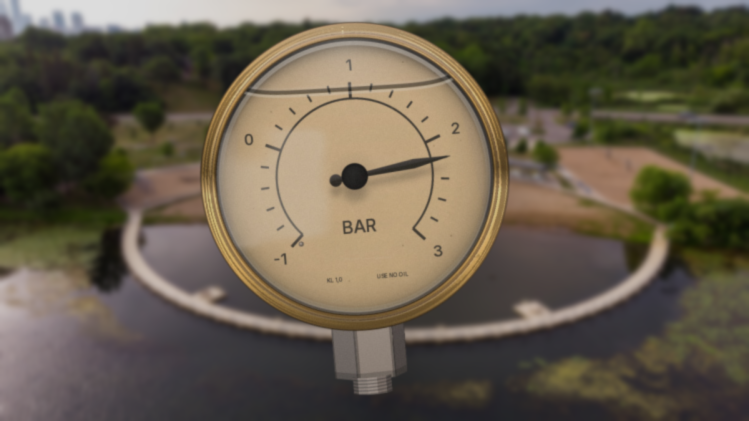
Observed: 2.2 bar
